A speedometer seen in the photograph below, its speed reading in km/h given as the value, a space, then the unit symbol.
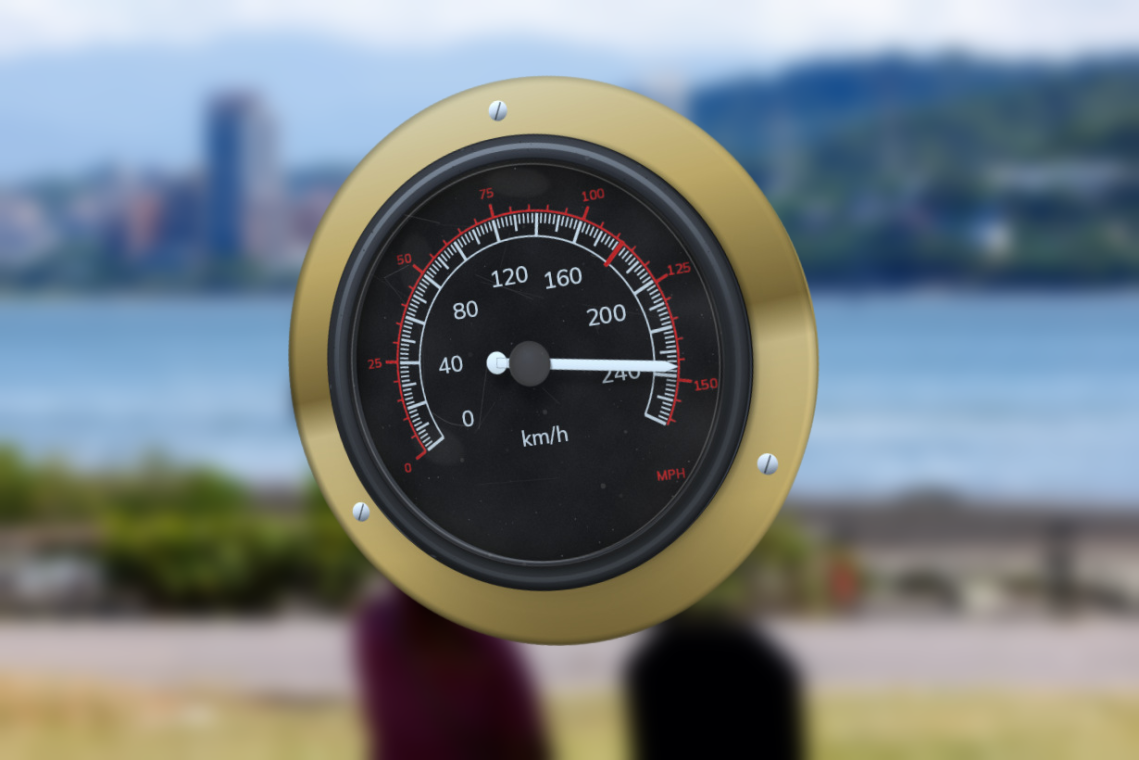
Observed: 236 km/h
